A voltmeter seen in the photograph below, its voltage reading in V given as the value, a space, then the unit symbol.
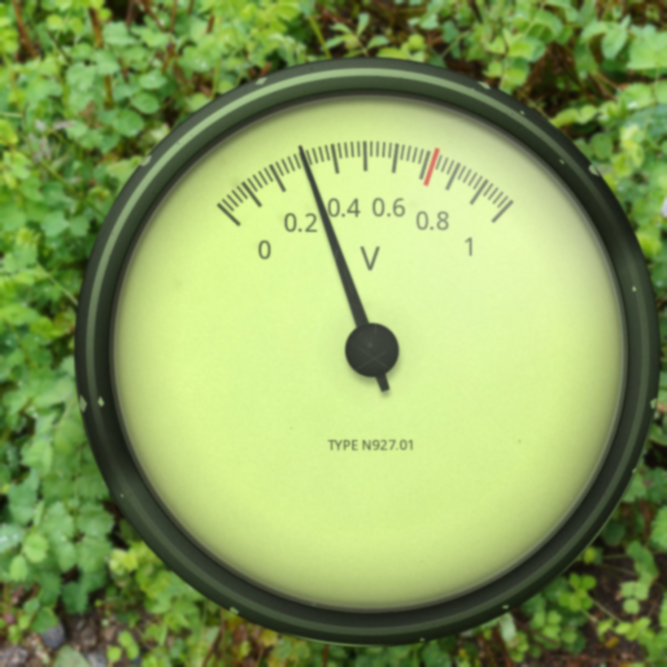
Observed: 0.3 V
